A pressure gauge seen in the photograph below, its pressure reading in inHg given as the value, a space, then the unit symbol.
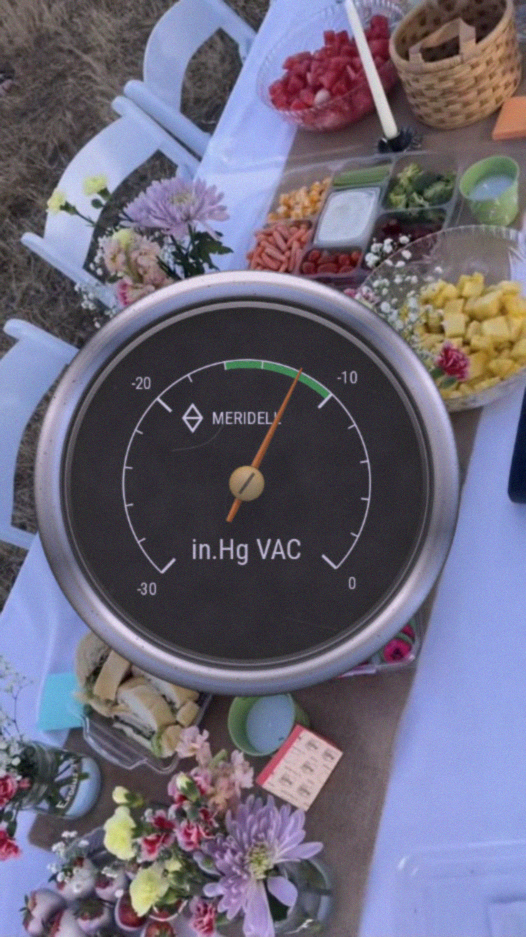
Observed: -12 inHg
